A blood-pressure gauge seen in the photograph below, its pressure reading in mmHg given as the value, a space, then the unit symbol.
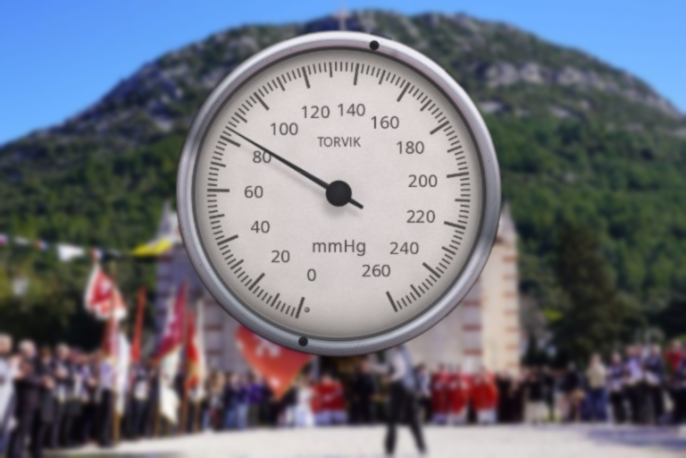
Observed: 84 mmHg
